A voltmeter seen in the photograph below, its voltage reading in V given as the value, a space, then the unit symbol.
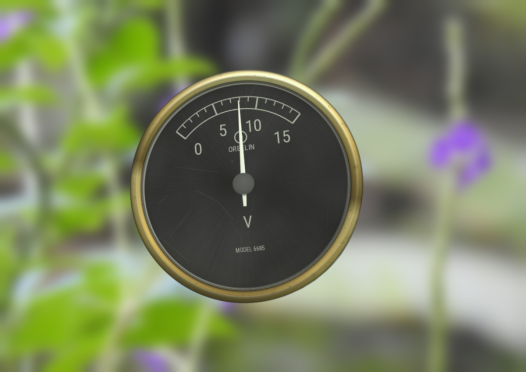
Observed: 8 V
